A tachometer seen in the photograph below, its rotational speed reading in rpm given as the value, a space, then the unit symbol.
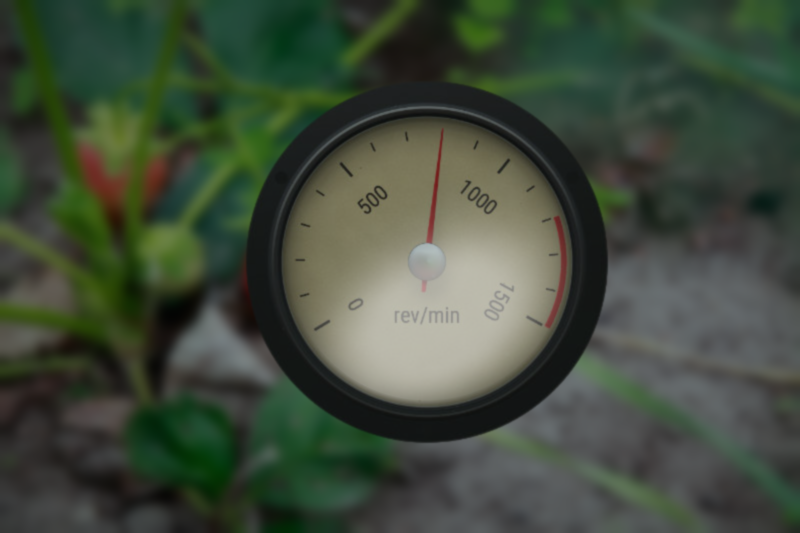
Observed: 800 rpm
